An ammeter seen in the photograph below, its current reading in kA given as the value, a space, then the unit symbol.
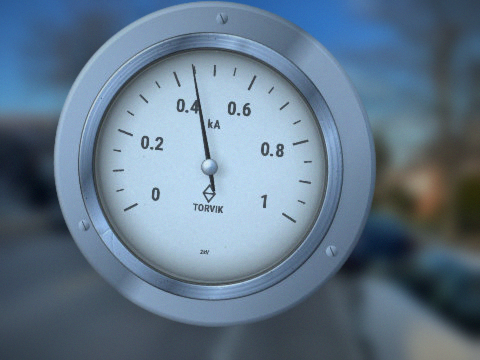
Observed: 0.45 kA
